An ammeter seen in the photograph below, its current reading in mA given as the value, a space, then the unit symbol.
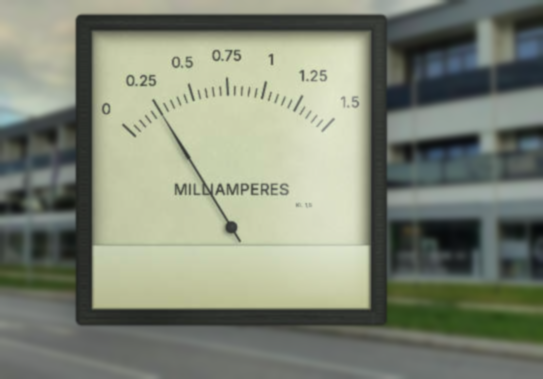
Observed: 0.25 mA
